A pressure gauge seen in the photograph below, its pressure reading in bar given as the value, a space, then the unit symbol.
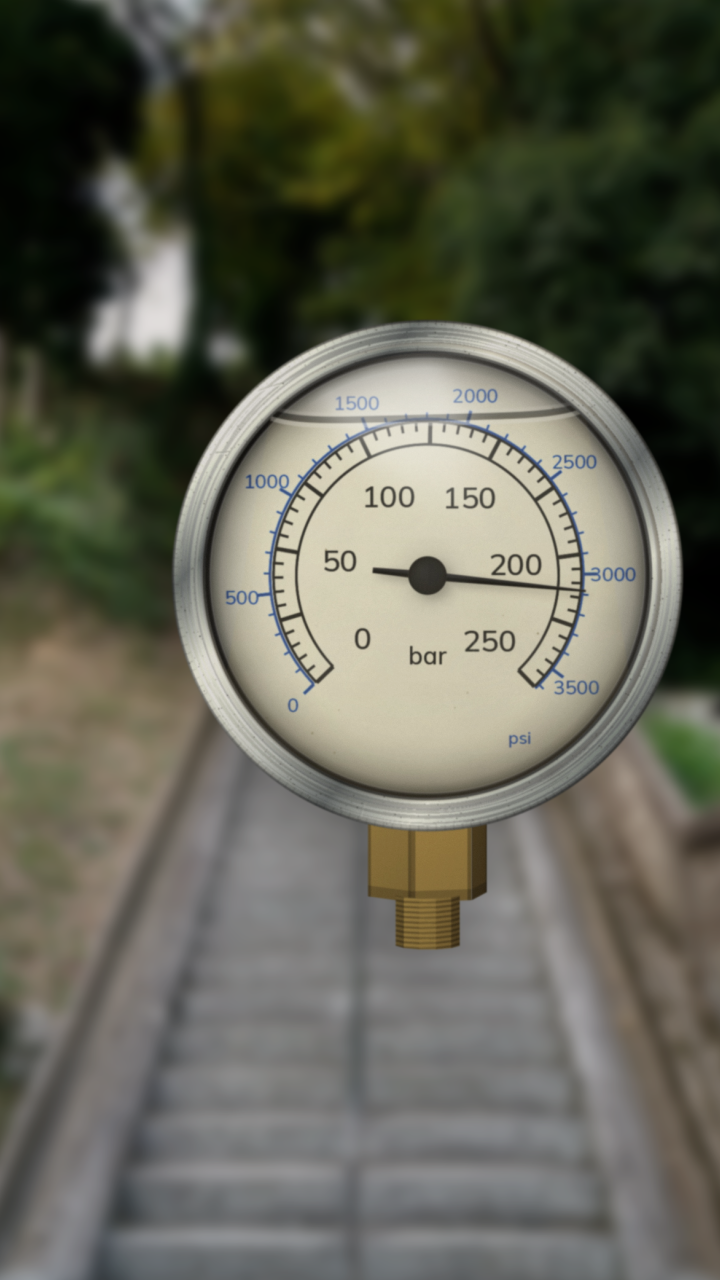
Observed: 212.5 bar
